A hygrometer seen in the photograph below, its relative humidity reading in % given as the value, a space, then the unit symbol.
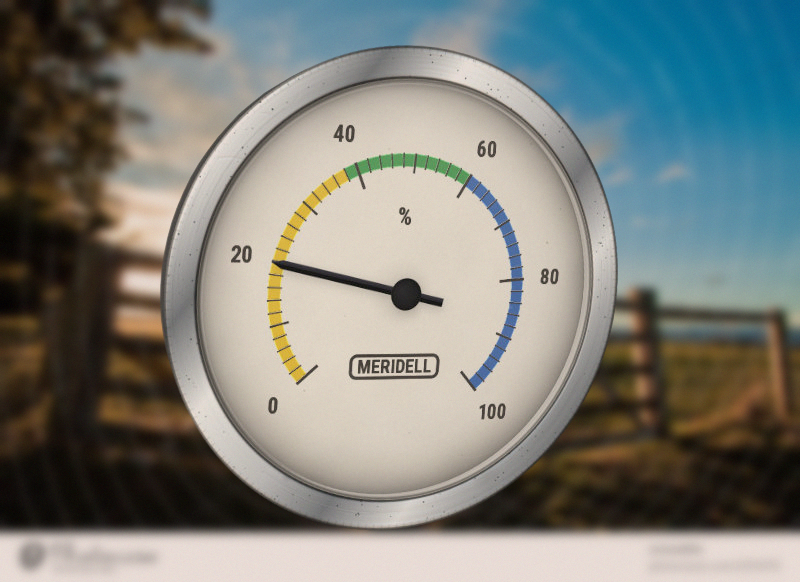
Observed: 20 %
